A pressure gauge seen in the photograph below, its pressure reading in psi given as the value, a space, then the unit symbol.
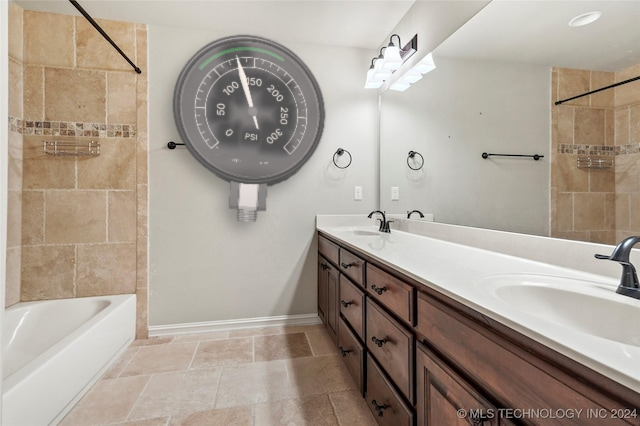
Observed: 130 psi
